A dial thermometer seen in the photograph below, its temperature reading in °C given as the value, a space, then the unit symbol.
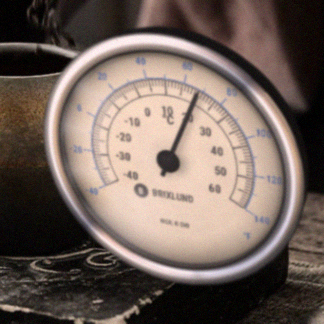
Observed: 20 °C
